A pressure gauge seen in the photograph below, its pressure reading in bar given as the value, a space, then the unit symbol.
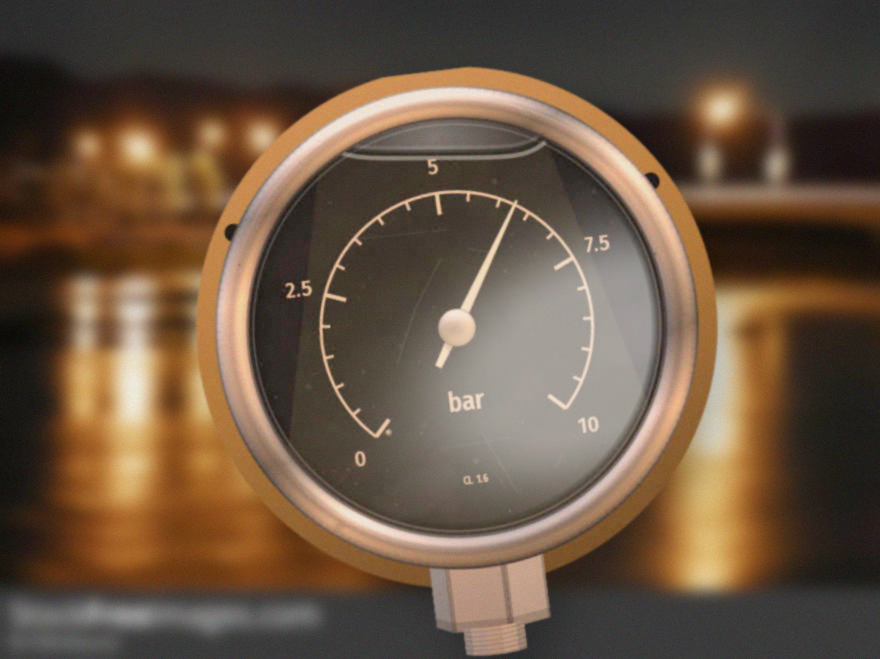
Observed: 6.25 bar
